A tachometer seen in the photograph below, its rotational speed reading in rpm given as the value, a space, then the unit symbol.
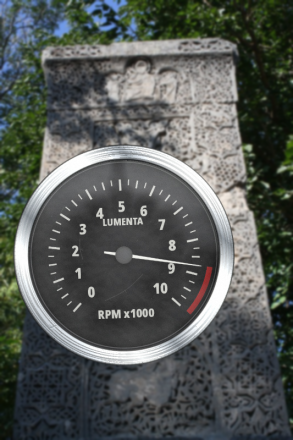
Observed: 8750 rpm
